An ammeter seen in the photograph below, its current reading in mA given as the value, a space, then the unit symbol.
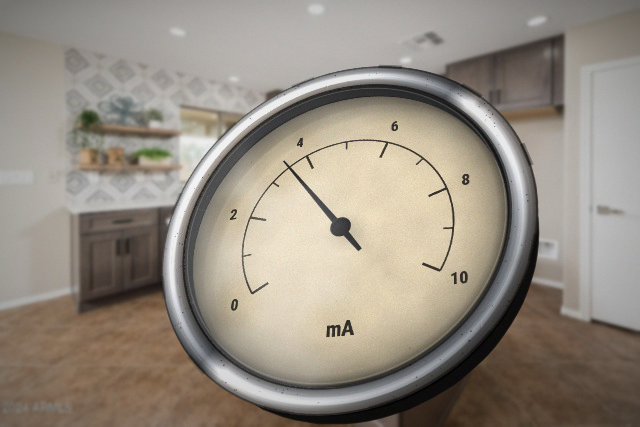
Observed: 3.5 mA
